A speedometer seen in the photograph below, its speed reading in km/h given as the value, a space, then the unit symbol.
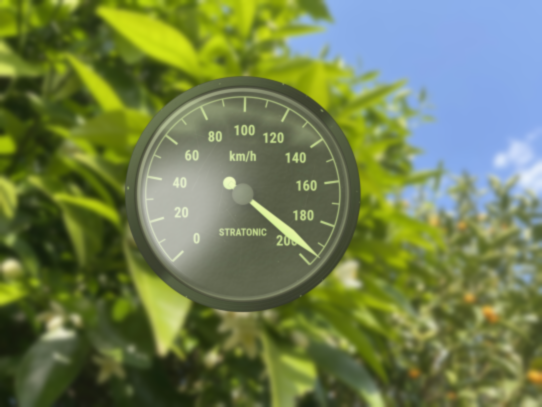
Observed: 195 km/h
